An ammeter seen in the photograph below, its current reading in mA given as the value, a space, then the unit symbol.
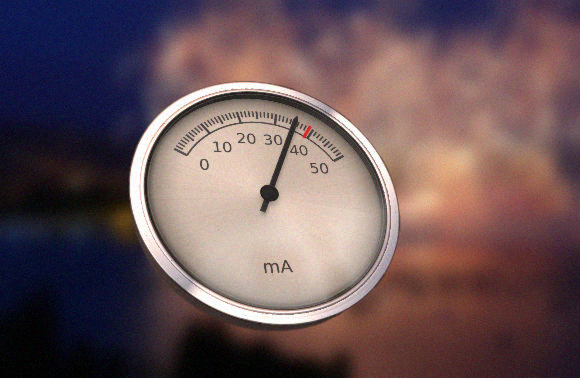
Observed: 35 mA
